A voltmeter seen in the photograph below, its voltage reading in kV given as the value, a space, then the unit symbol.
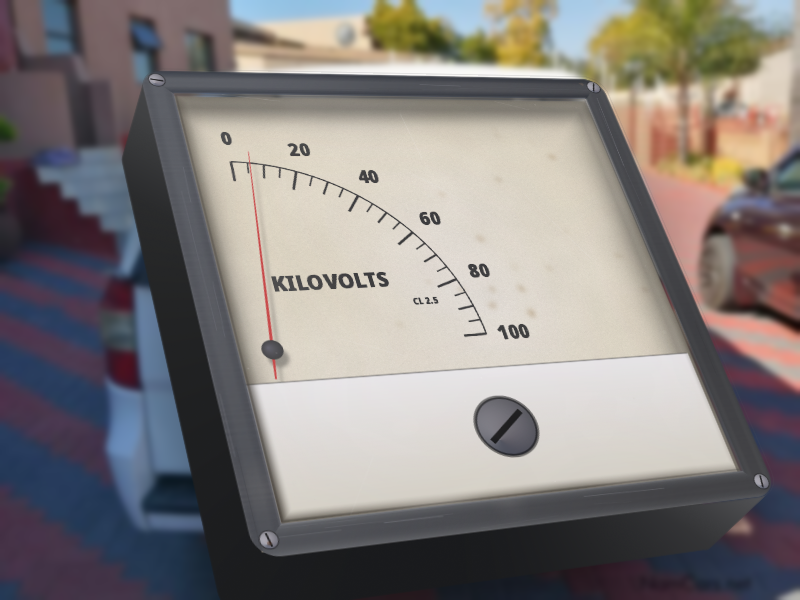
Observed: 5 kV
